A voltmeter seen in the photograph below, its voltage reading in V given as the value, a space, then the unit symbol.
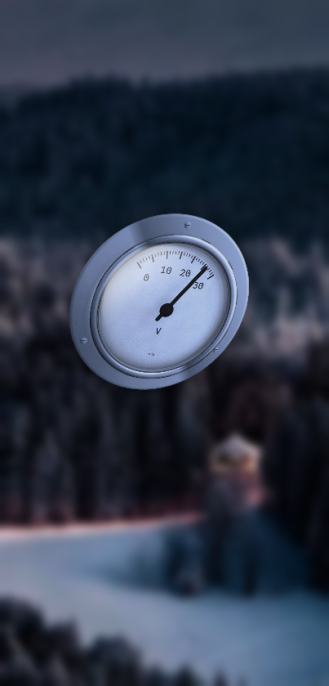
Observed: 25 V
